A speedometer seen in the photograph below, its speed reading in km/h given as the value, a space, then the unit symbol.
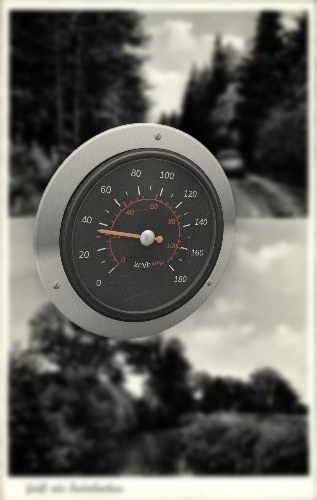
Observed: 35 km/h
